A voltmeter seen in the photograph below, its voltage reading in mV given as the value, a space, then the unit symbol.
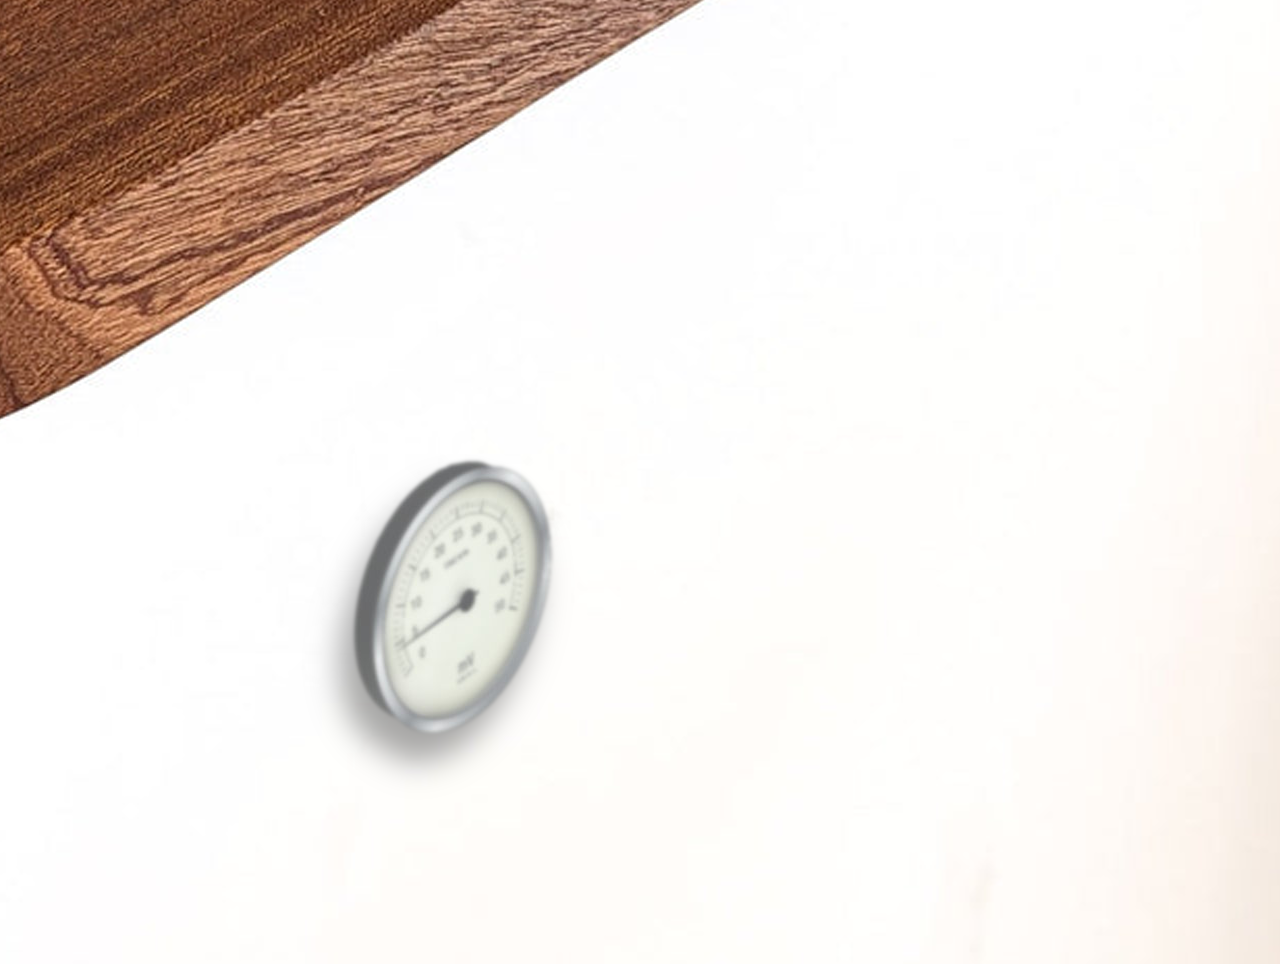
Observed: 5 mV
